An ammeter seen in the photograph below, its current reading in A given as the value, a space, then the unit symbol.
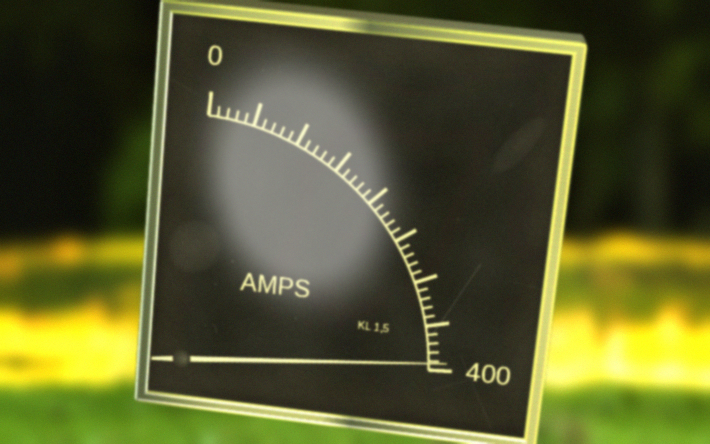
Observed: 390 A
